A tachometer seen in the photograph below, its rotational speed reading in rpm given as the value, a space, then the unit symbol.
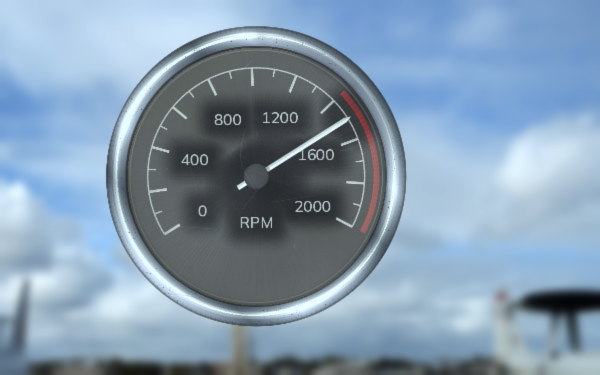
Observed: 1500 rpm
